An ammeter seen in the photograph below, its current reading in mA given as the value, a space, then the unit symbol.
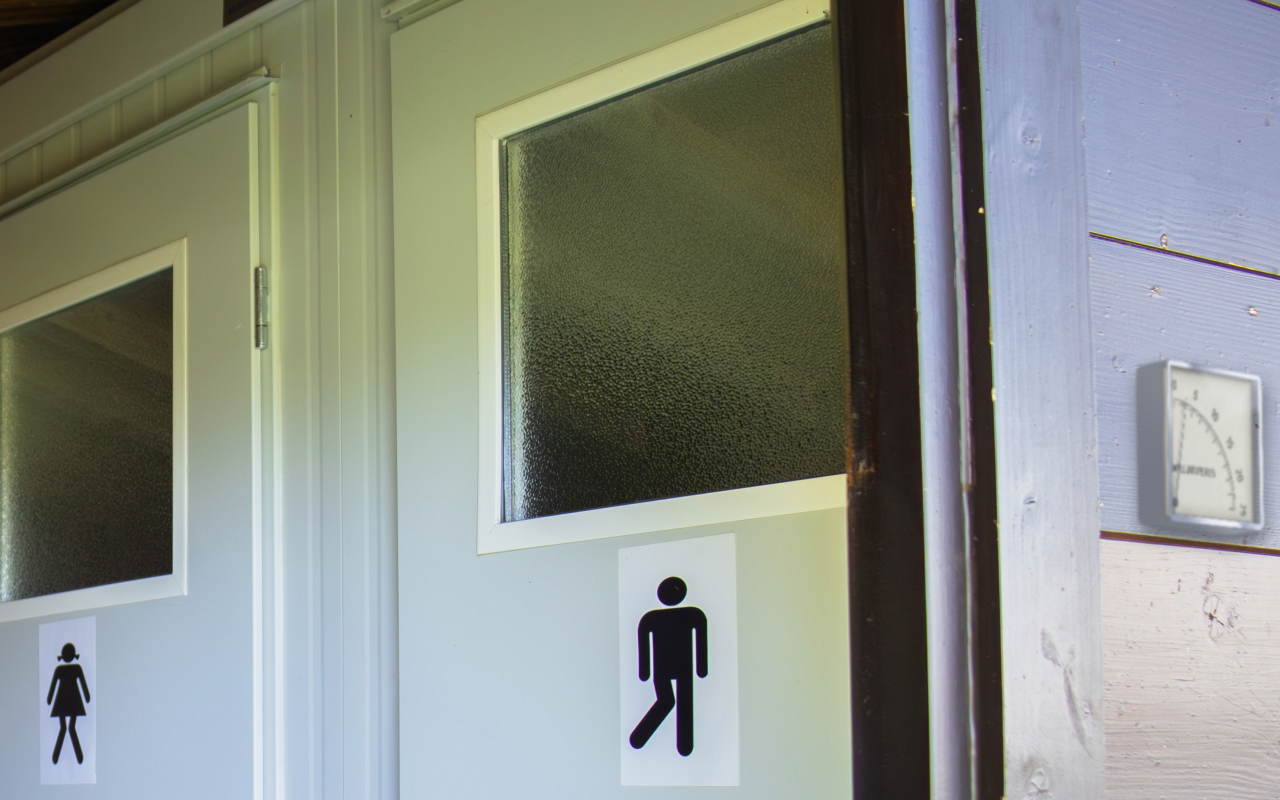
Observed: 2.5 mA
